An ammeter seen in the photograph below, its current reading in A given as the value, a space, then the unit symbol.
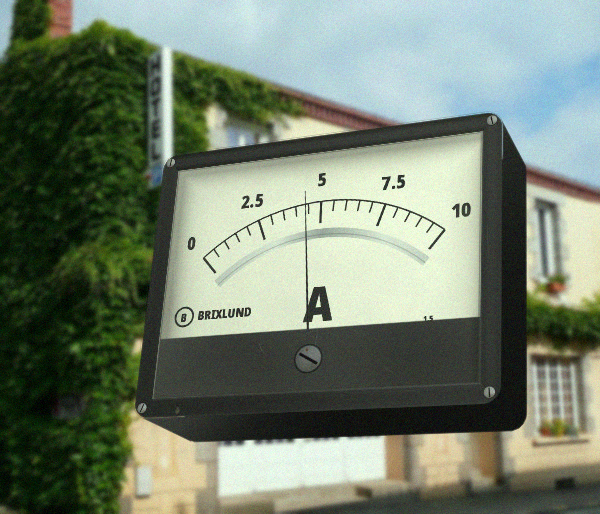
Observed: 4.5 A
